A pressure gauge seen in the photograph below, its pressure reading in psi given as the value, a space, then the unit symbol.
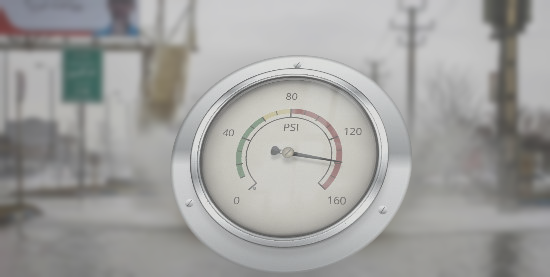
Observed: 140 psi
